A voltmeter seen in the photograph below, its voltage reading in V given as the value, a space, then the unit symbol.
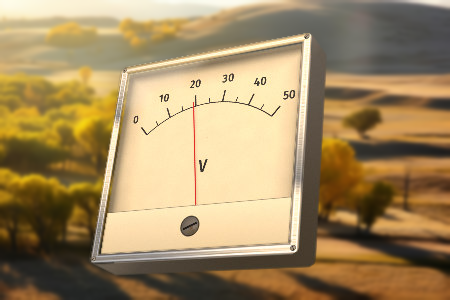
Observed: 20 V
